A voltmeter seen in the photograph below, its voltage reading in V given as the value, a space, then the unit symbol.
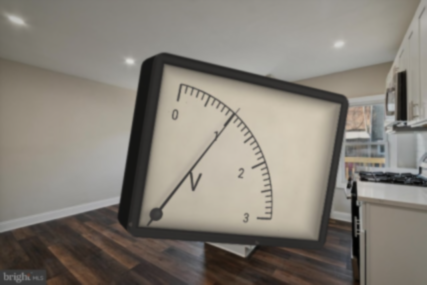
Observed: 1 V
